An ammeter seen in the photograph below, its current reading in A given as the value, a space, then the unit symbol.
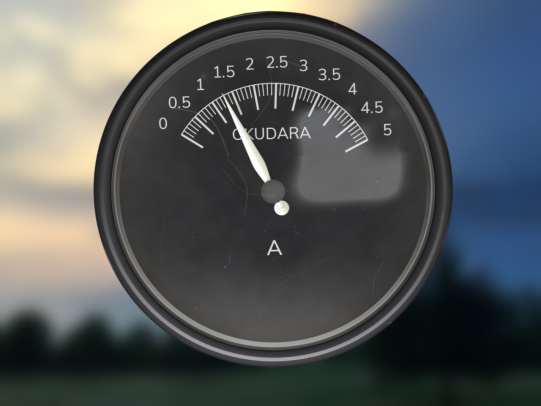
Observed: 1.3 A
